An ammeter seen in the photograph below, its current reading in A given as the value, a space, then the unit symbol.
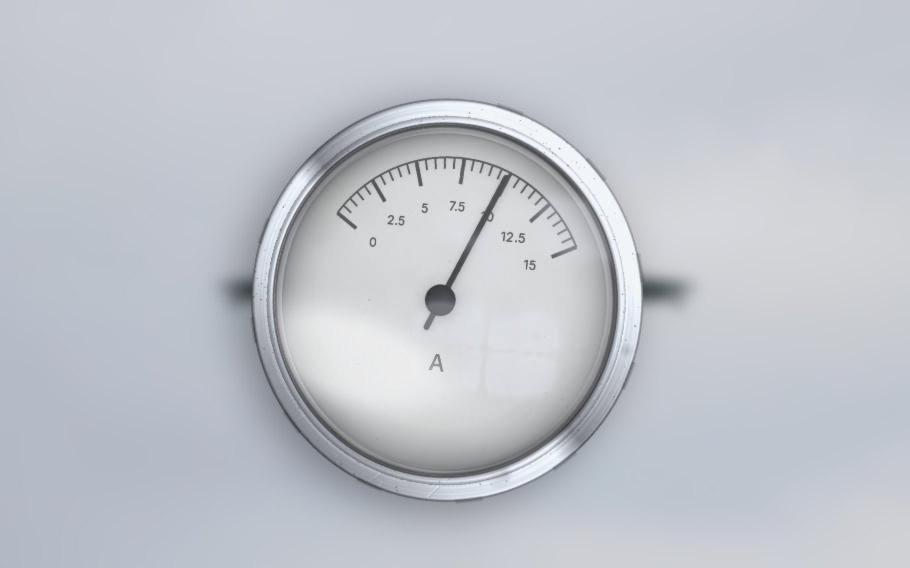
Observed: 10 A
